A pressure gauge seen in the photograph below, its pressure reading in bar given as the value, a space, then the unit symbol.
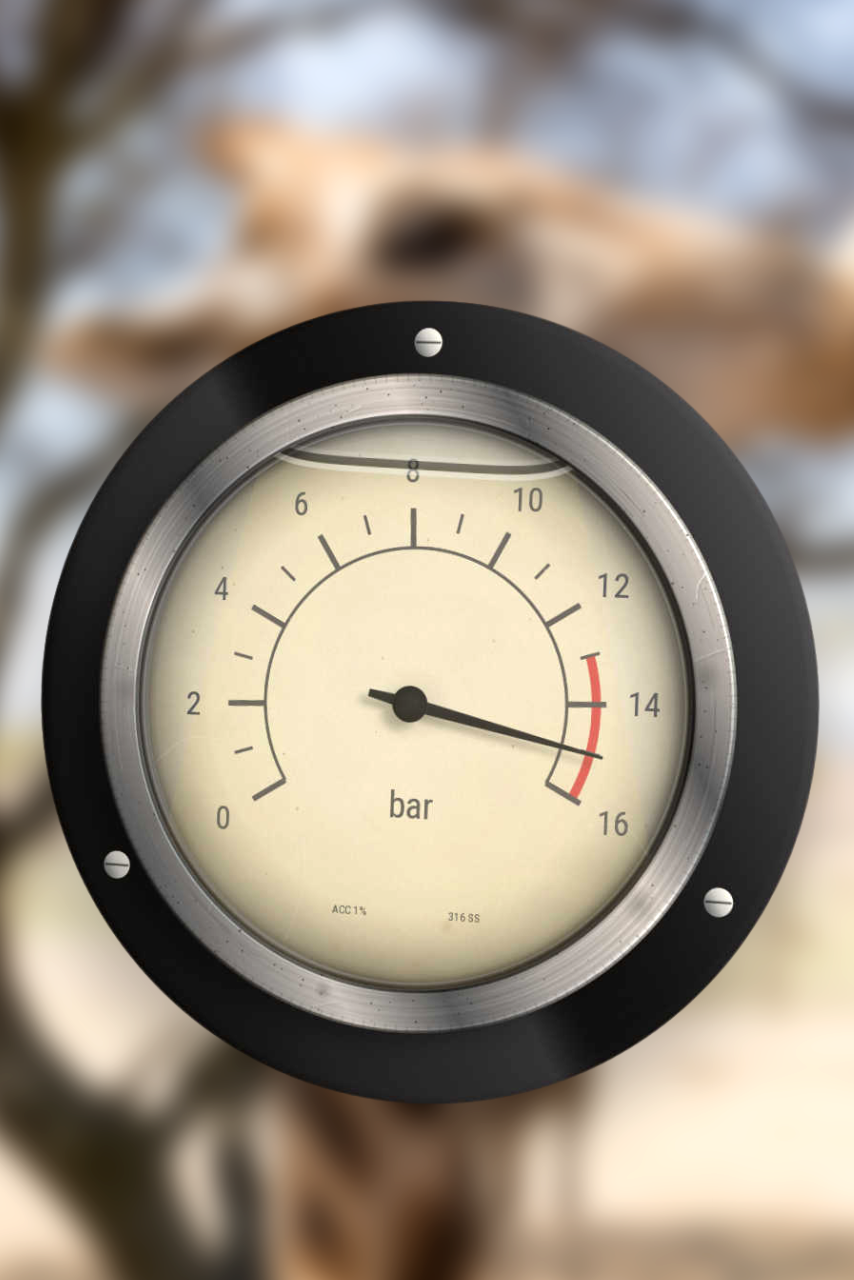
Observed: 15 bar
